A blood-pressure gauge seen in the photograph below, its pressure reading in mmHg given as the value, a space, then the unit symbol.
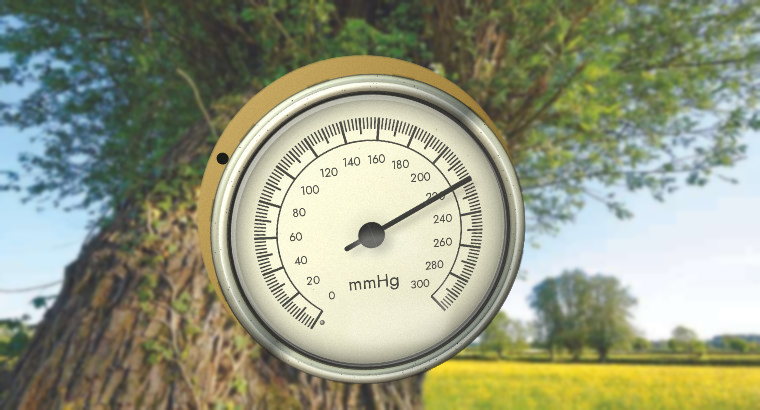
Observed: 220 mmHg
